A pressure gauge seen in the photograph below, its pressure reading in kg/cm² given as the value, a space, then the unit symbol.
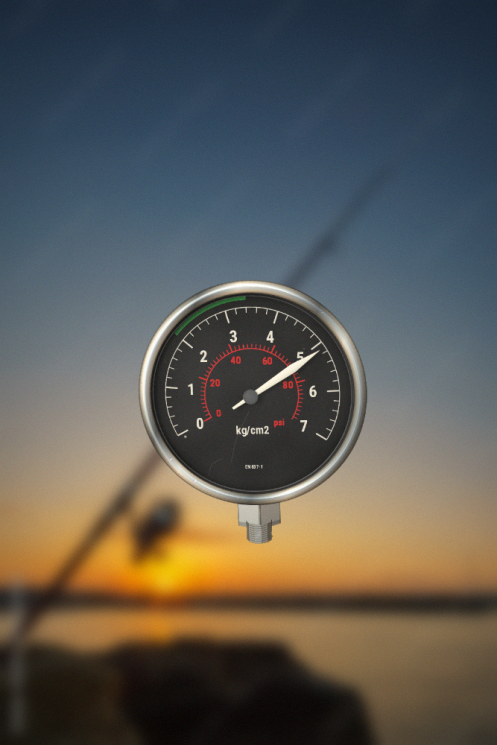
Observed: 5.1 kg/cm²
